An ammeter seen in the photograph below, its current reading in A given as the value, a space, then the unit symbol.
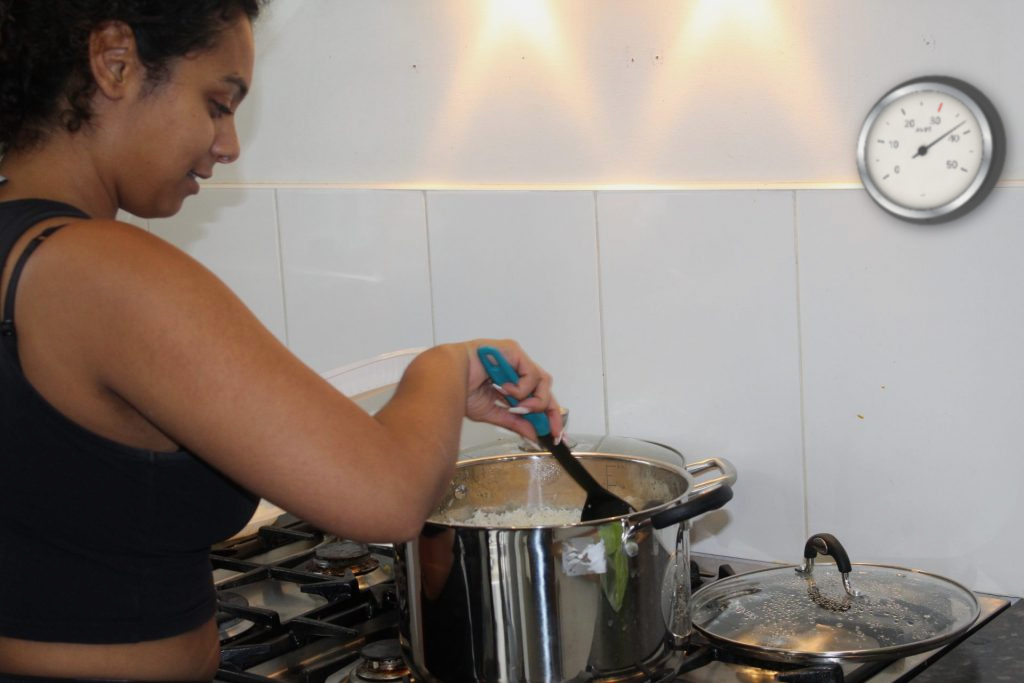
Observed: 37.5 A
